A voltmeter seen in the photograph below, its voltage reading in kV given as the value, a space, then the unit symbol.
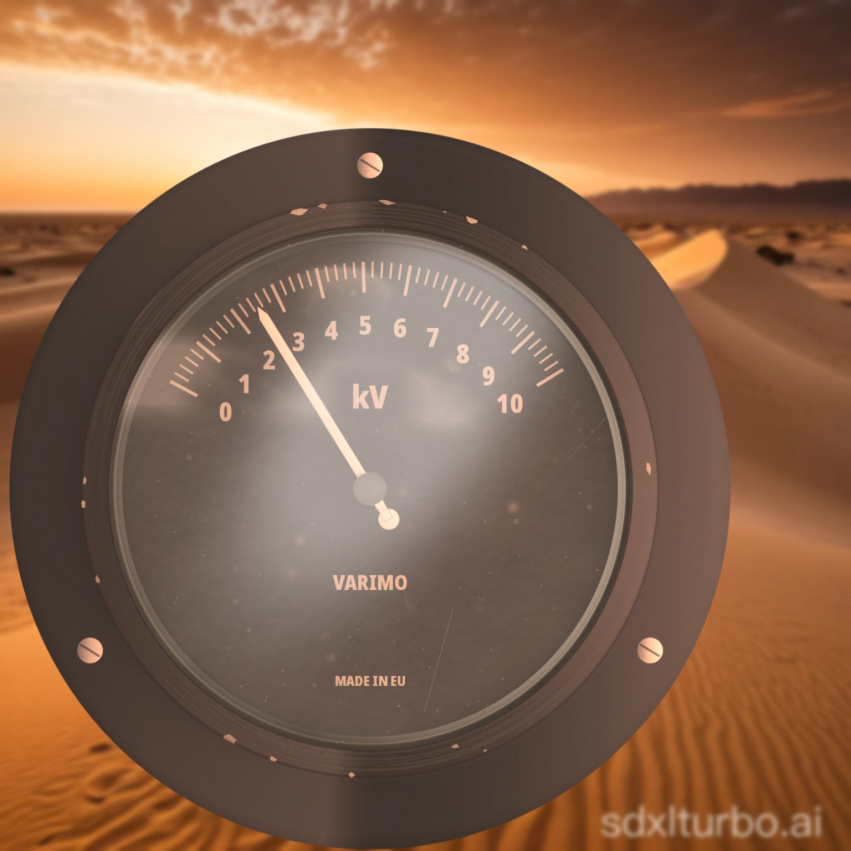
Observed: 2.5 kV
